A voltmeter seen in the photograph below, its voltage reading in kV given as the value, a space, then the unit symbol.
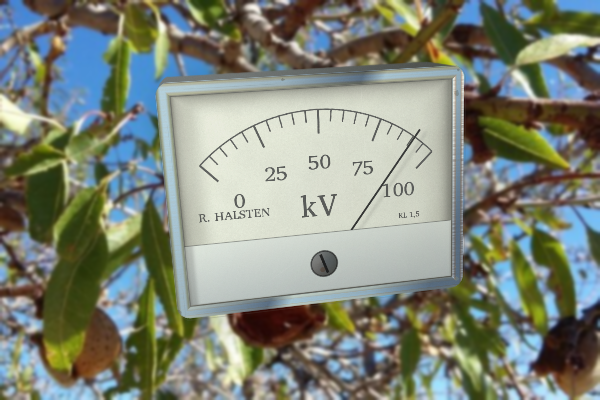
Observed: 90 kV
